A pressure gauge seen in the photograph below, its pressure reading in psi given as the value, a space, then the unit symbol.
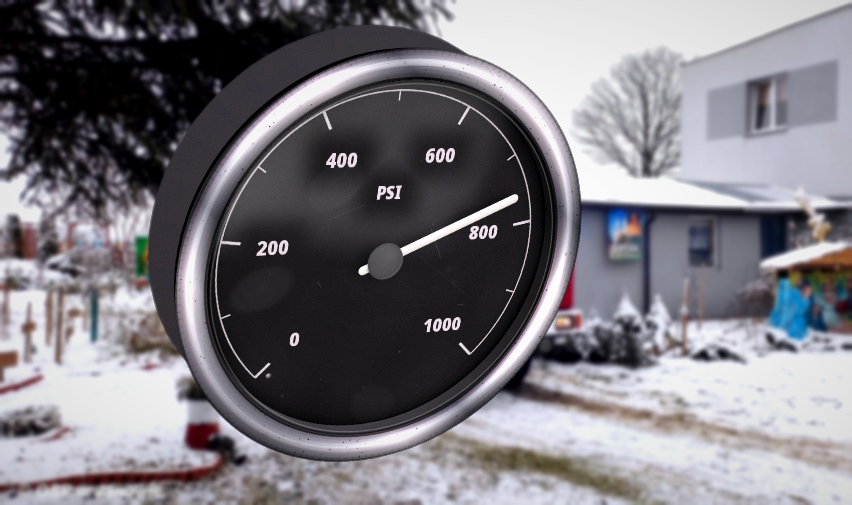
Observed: 750 psi
